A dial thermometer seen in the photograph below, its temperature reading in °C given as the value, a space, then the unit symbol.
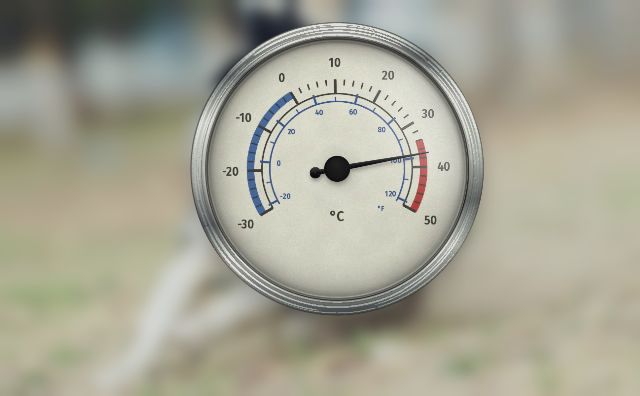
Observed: 37 °C
